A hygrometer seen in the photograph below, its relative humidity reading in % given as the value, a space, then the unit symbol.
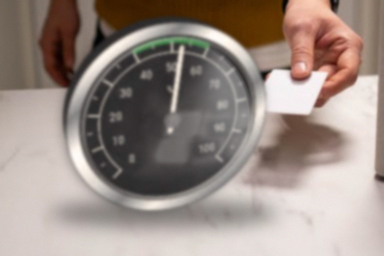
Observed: 52.5 %
